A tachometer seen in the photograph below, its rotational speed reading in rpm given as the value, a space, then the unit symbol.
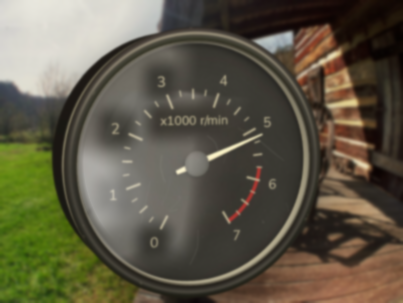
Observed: 5125 rpm
